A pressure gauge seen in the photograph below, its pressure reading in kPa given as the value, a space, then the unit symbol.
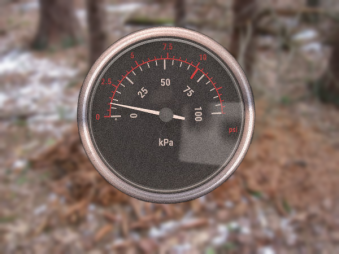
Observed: 7.5 kPa
